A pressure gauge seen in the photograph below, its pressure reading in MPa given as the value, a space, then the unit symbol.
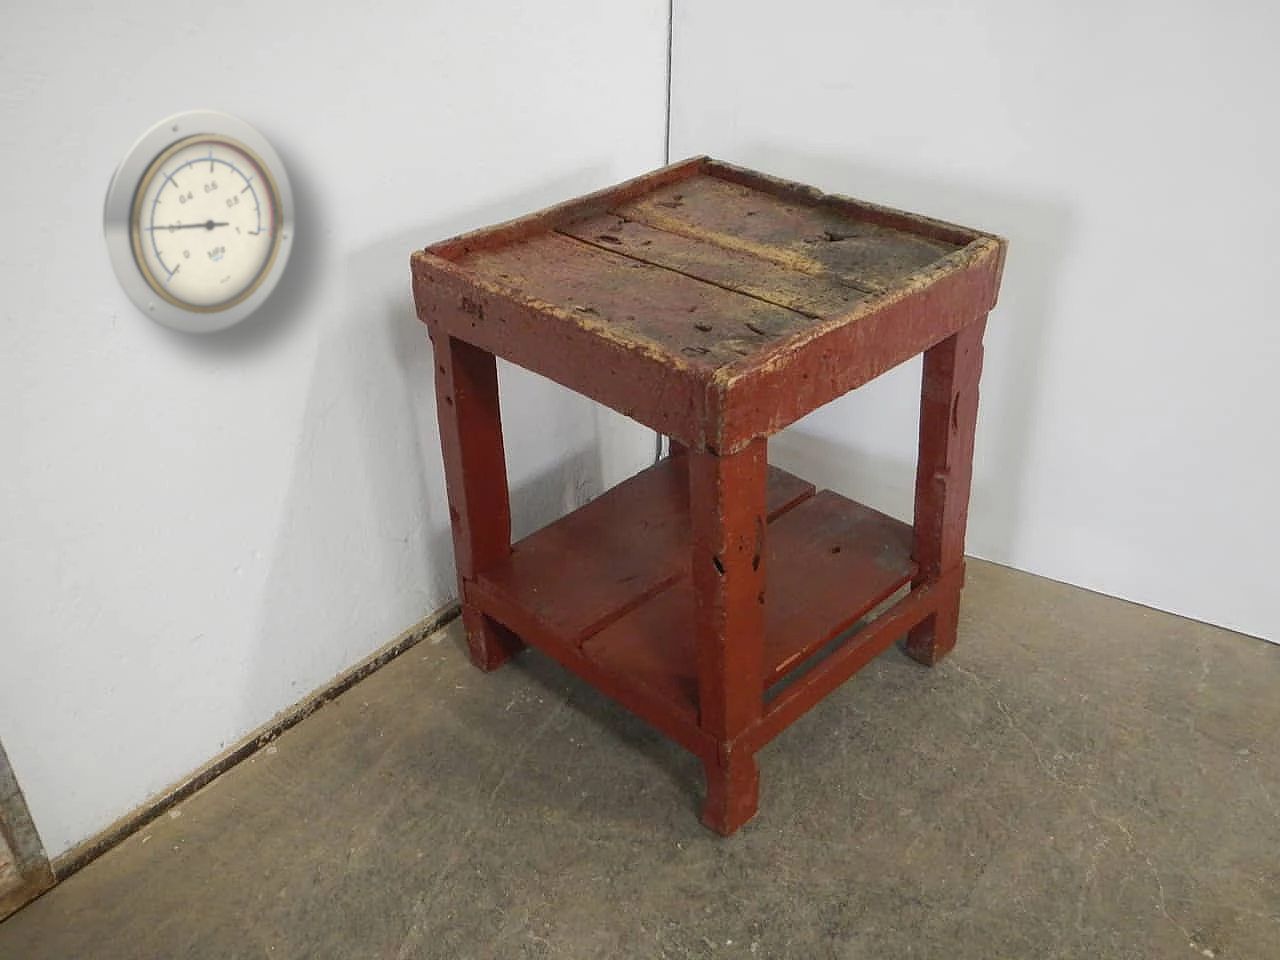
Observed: 0.2 MPa
